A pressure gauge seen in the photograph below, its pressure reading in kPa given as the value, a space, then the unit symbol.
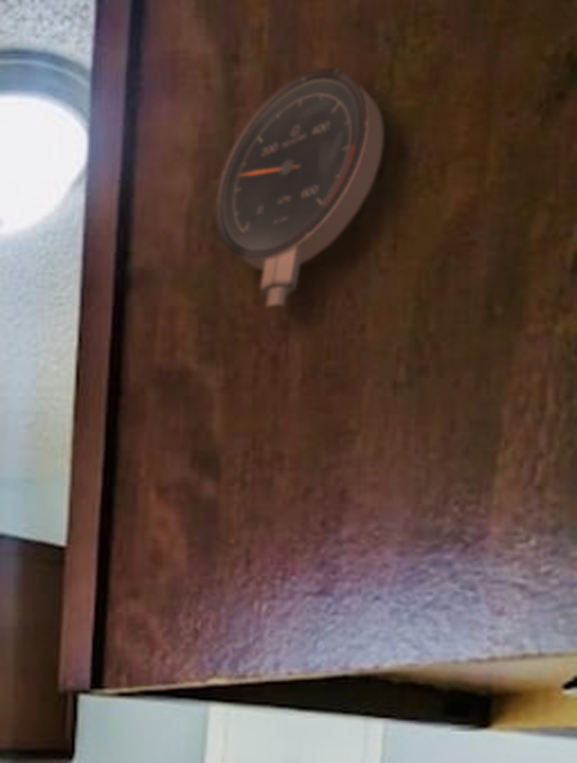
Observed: 125 kPa
